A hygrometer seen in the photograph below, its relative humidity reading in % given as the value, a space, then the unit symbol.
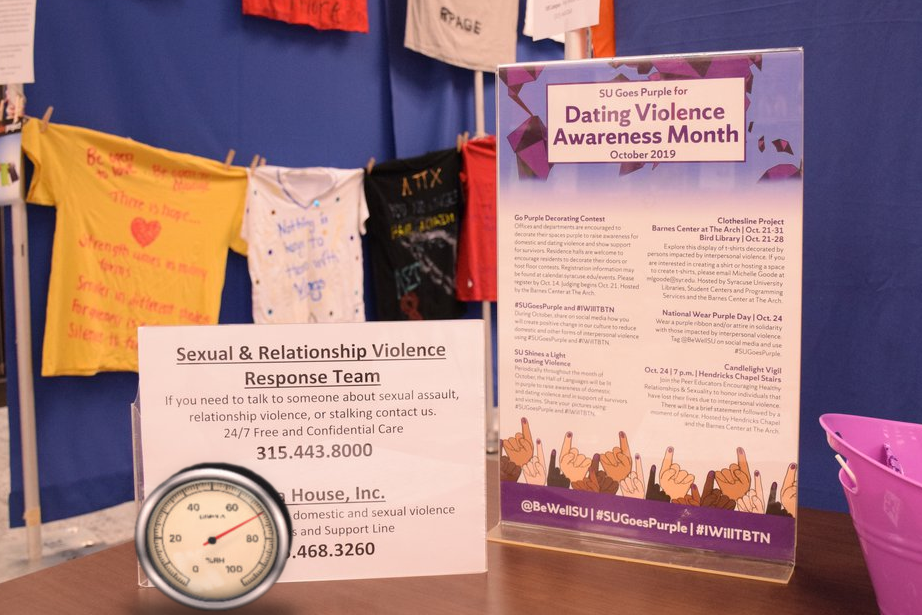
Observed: 70 %
